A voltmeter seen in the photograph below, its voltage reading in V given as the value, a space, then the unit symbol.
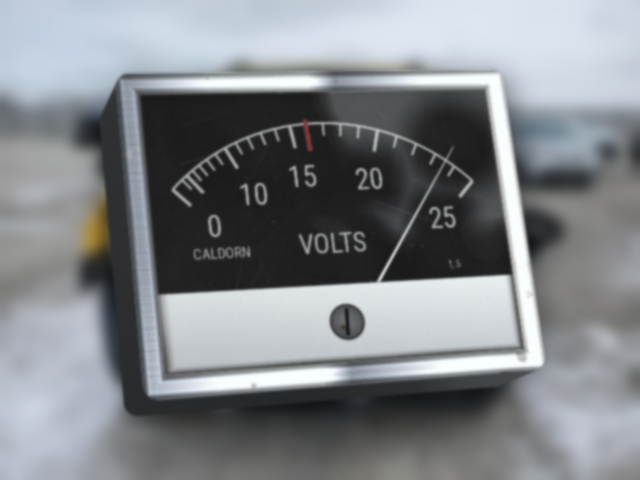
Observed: 23.5 V
